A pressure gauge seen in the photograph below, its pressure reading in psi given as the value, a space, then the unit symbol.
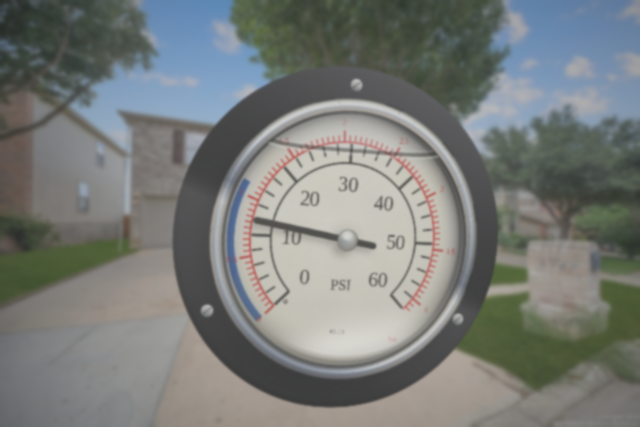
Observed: 12 psi
